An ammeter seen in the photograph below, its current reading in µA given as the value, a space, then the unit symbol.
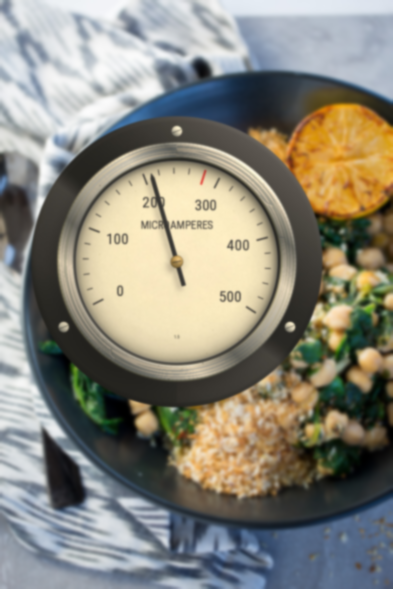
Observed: 210 µA
